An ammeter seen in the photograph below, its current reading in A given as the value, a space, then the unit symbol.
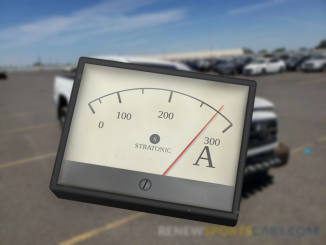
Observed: 275 A
